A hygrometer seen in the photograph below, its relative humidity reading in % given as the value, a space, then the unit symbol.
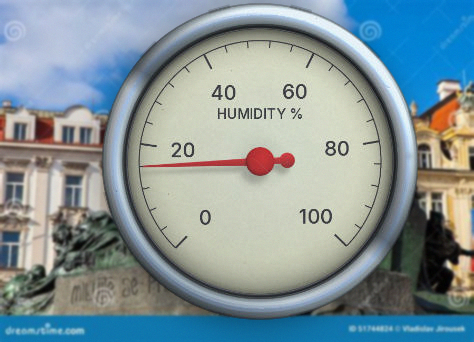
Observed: 16 %
